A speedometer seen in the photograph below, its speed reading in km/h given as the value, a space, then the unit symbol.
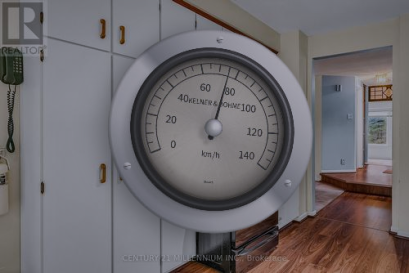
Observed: 75 km/h
